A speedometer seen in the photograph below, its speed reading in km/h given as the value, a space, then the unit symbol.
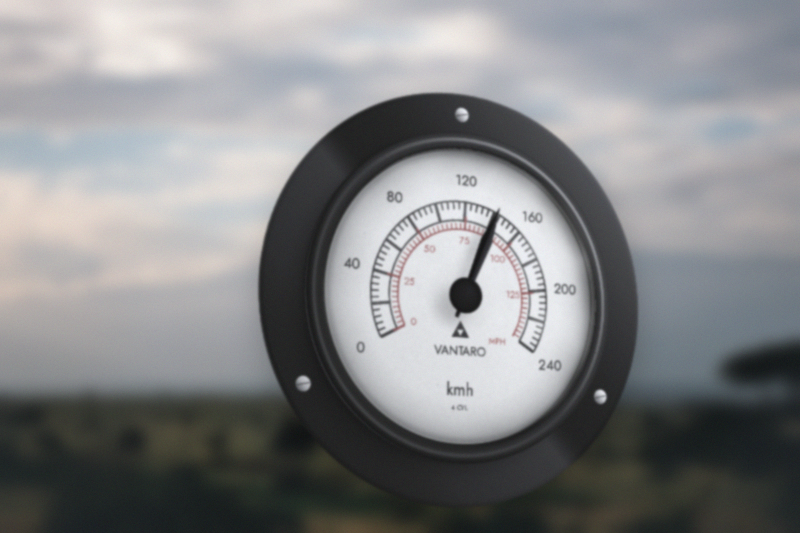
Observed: 140 km/h
